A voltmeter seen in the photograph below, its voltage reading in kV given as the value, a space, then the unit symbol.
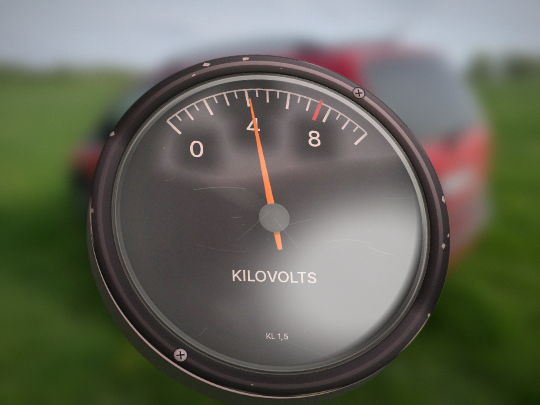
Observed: 4 kV
